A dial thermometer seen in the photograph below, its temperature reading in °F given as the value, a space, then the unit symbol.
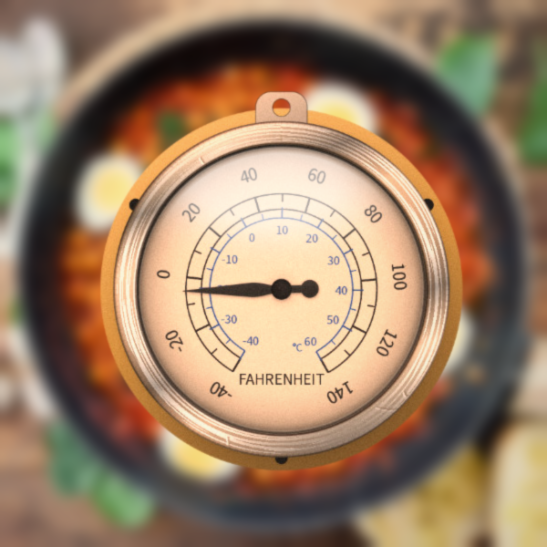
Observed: -5 °F
